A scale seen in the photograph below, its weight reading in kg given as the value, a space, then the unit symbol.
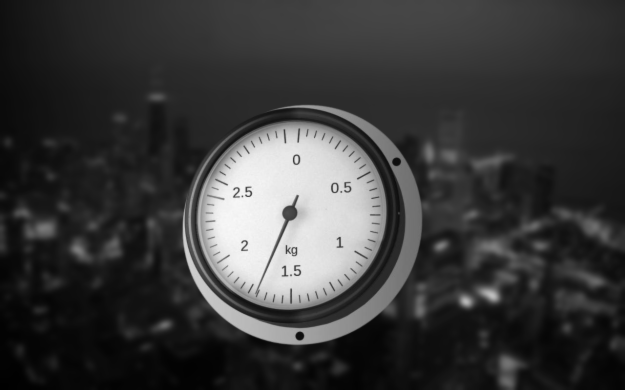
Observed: 1.7 kg
